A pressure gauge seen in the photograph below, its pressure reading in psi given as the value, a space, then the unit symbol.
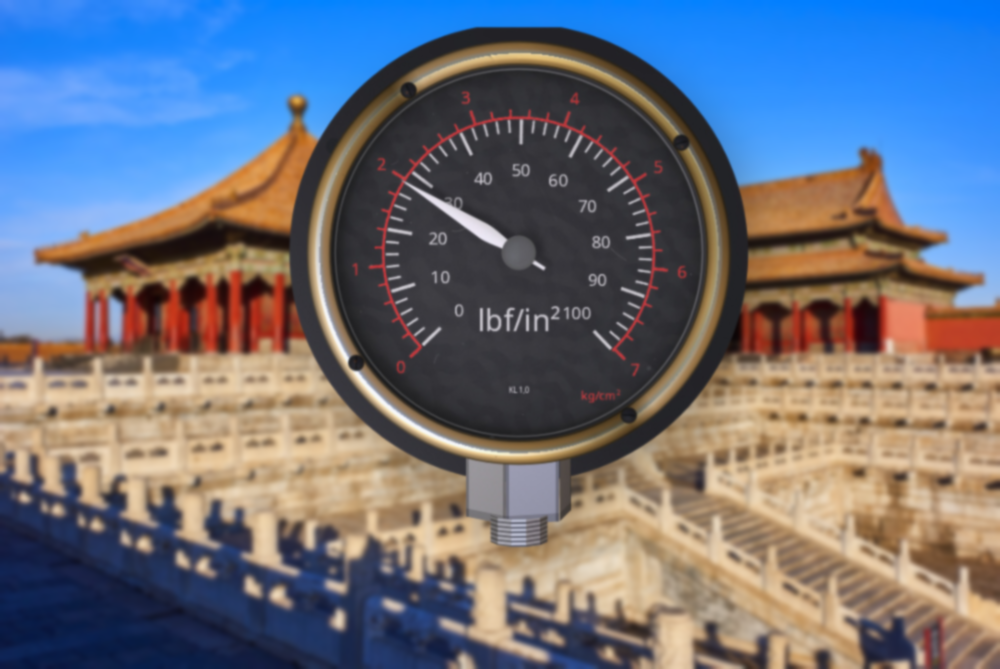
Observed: 28 psi
